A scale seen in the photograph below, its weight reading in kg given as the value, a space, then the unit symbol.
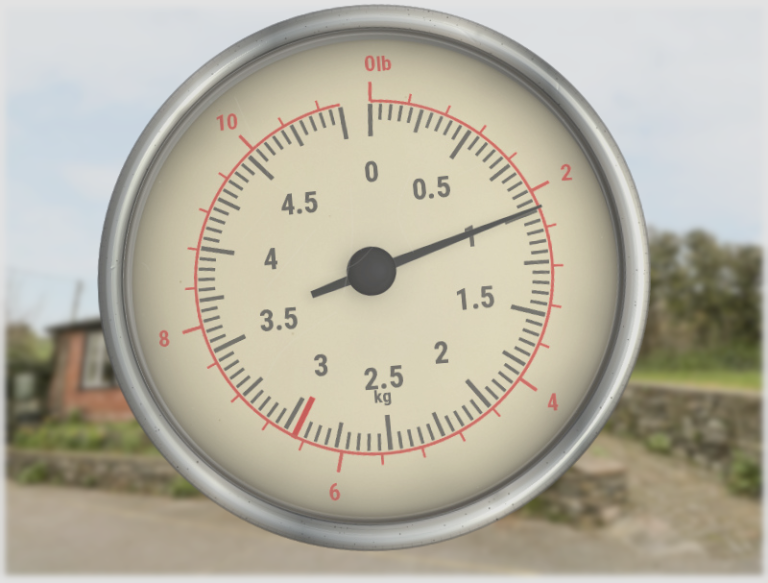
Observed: 1 kg
